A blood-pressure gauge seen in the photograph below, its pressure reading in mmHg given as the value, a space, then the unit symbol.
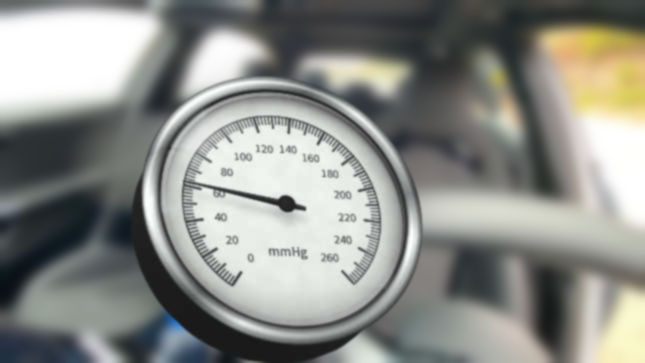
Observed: 60 mmHg
